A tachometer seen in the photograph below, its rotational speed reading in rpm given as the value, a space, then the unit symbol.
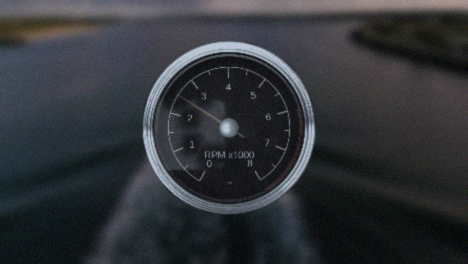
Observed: 2500 rpm
